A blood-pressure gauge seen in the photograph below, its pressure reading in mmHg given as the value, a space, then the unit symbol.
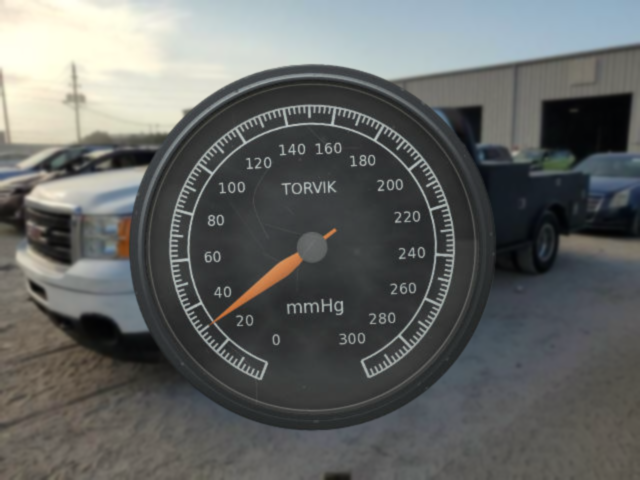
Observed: 30 mmHg
